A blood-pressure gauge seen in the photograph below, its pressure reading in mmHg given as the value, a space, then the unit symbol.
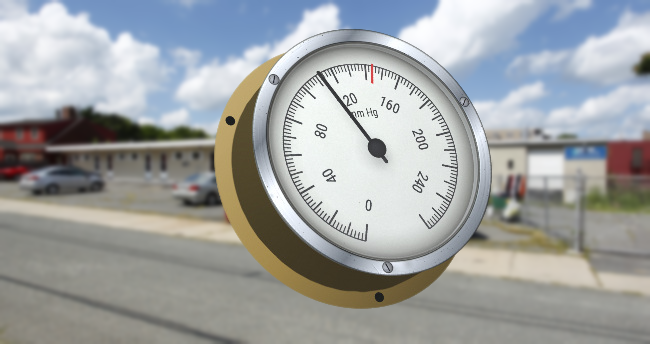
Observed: 110 mmHg
